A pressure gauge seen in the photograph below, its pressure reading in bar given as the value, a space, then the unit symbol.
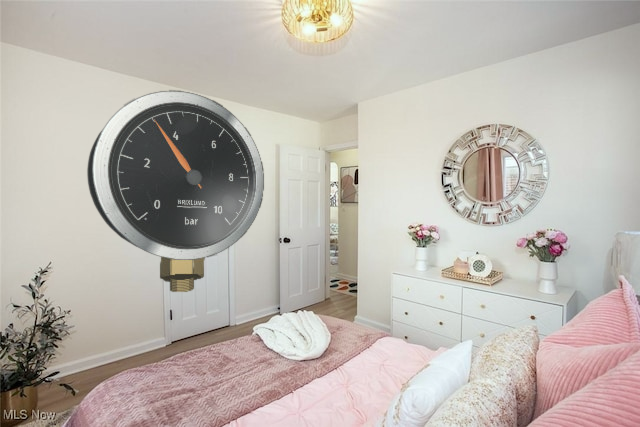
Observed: 3.5 bar
